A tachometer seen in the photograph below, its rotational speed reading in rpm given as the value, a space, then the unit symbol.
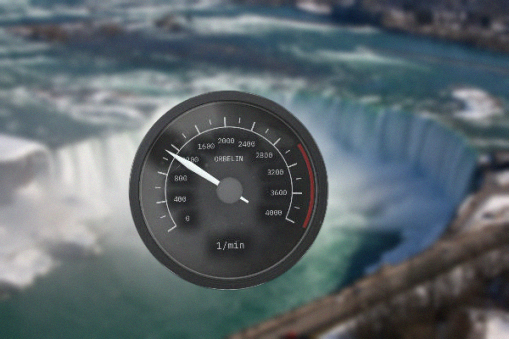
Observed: 1100 rpm
